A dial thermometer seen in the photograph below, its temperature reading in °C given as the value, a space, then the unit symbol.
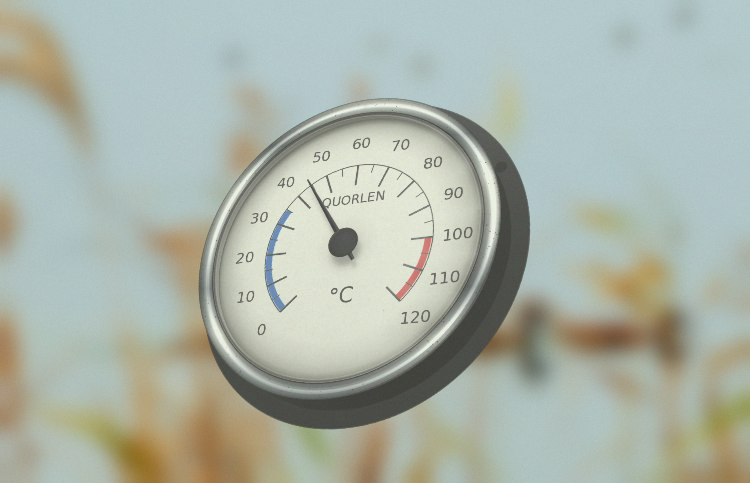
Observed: 45 °C
